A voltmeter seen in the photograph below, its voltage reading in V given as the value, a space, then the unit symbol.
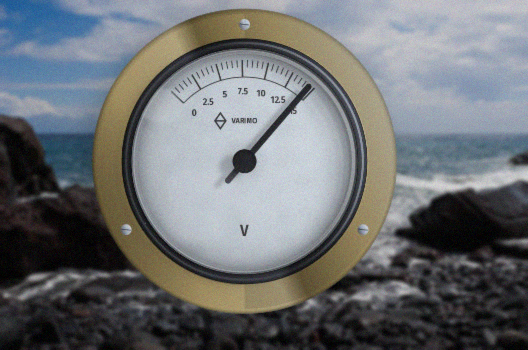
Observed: 14.5 V
